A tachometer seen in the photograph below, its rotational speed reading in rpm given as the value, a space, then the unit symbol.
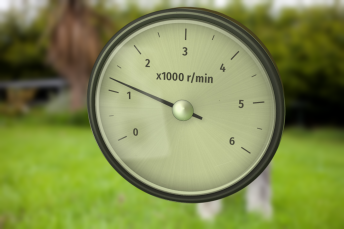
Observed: 1250 rpm
